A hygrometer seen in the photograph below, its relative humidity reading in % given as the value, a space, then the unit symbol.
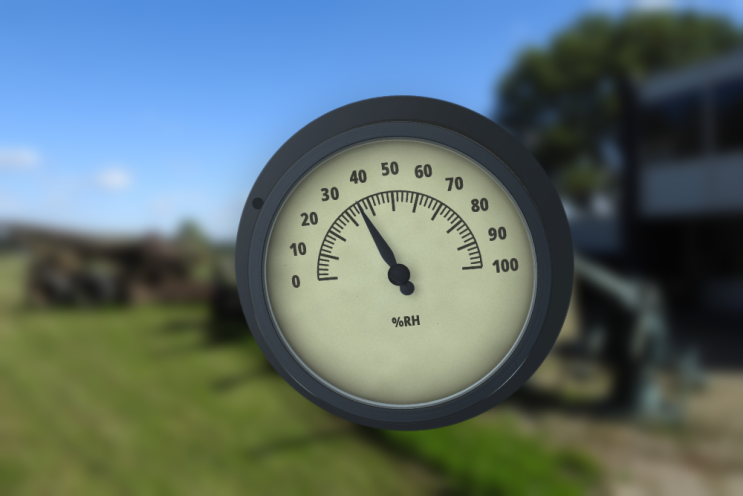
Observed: 36 %
